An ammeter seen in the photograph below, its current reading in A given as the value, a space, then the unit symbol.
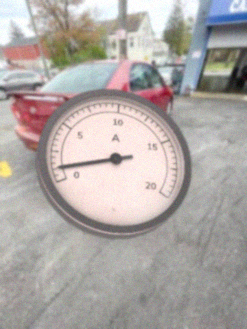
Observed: 1 A
